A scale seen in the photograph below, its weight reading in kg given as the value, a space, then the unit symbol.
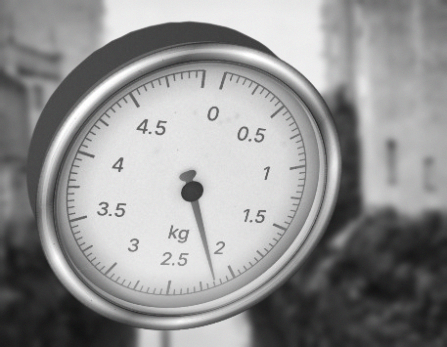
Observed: 2.15 kg
